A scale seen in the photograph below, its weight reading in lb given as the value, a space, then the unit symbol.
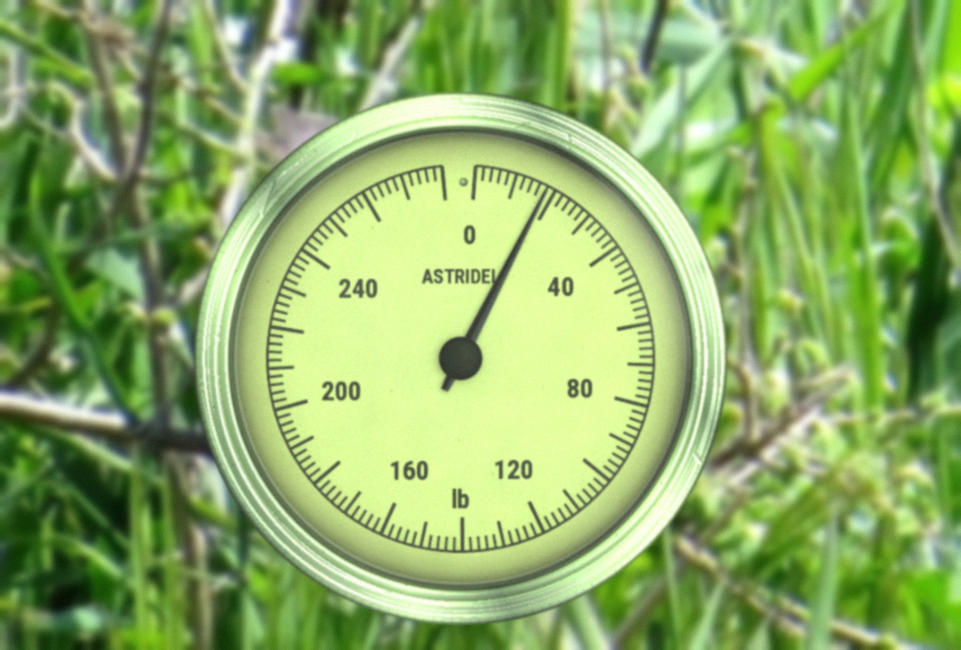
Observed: 18 lb
